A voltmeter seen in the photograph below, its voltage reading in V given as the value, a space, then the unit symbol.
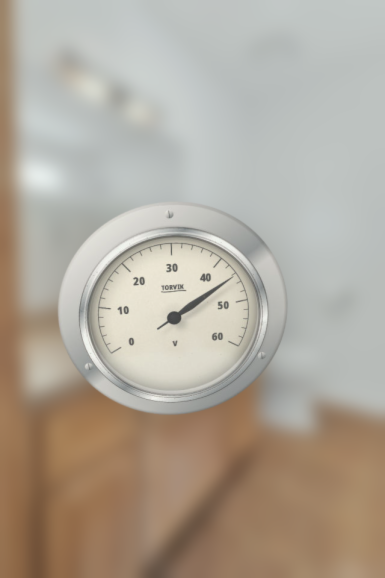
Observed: 44 V
